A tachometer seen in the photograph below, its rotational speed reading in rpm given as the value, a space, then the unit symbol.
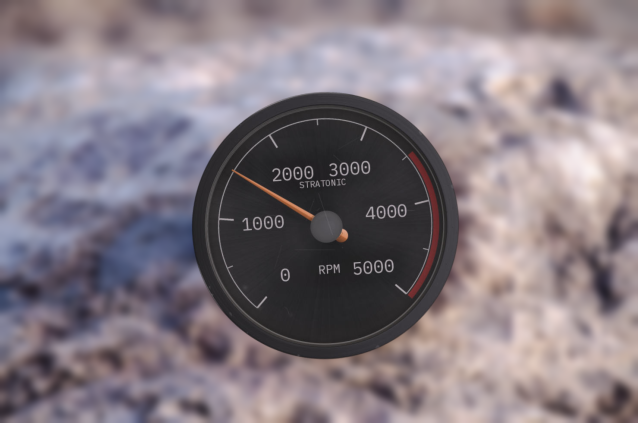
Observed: 1500 rpm
